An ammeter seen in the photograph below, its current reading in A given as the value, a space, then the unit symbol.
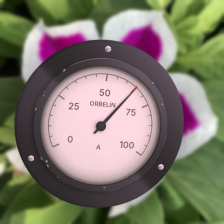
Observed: 65 A
